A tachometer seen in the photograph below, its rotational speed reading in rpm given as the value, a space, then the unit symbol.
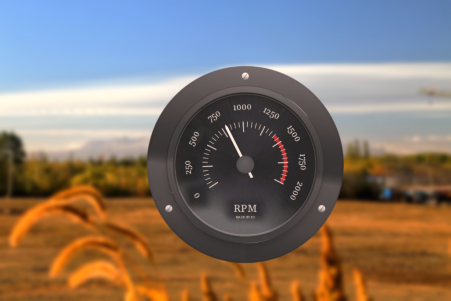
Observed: 800 rpm
